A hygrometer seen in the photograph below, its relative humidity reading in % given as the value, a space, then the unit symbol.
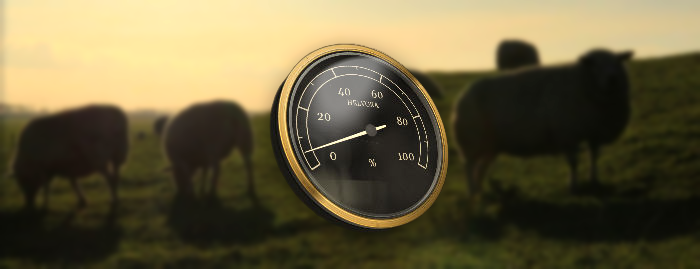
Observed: 5 %
